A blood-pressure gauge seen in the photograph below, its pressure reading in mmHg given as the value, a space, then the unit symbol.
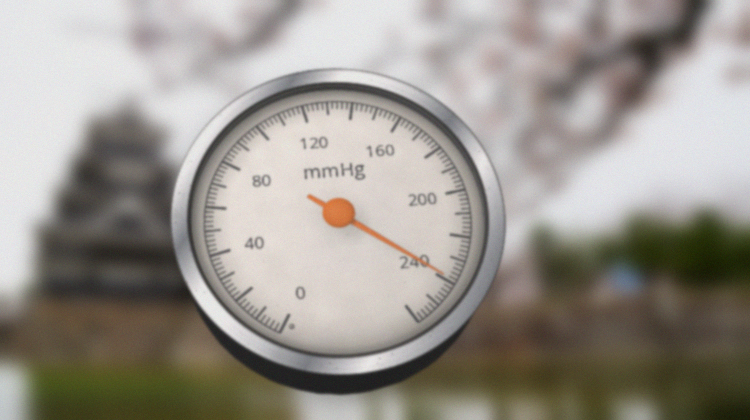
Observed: 240 mmHg
